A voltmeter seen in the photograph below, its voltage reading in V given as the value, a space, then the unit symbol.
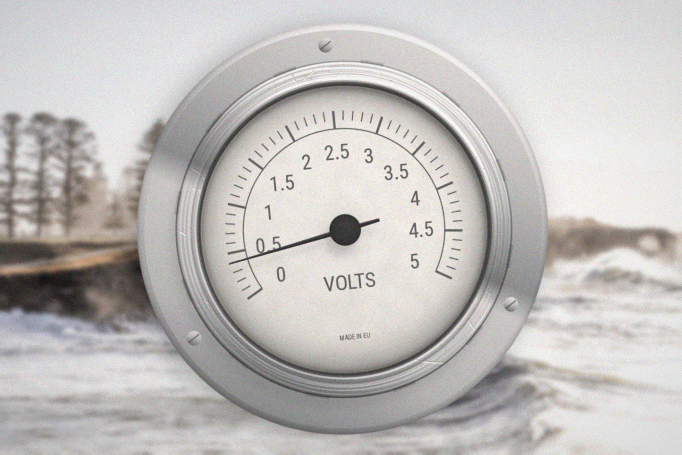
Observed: 0.4 V
